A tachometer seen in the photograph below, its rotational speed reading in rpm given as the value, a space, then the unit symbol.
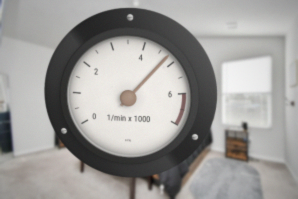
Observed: 4750 rpm
